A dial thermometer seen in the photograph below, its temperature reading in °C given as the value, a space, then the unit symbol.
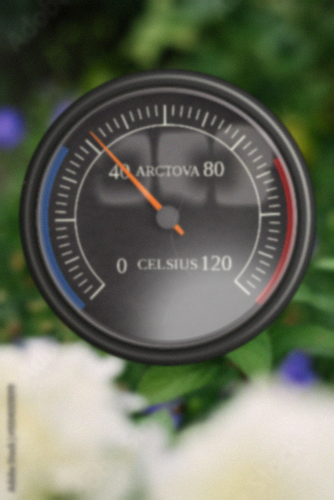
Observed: 42 °C
